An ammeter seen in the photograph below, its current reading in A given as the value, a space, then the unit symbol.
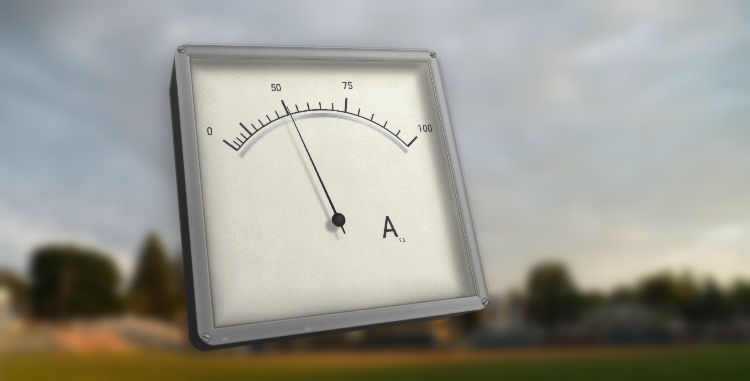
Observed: 50 A
